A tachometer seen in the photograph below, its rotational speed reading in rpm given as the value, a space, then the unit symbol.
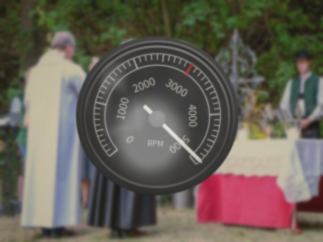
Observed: 4900 rpm
